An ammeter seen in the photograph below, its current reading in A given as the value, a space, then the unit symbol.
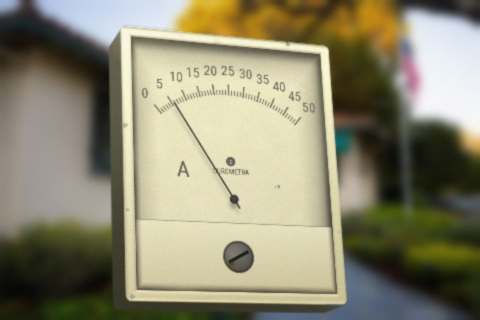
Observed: 5 A
